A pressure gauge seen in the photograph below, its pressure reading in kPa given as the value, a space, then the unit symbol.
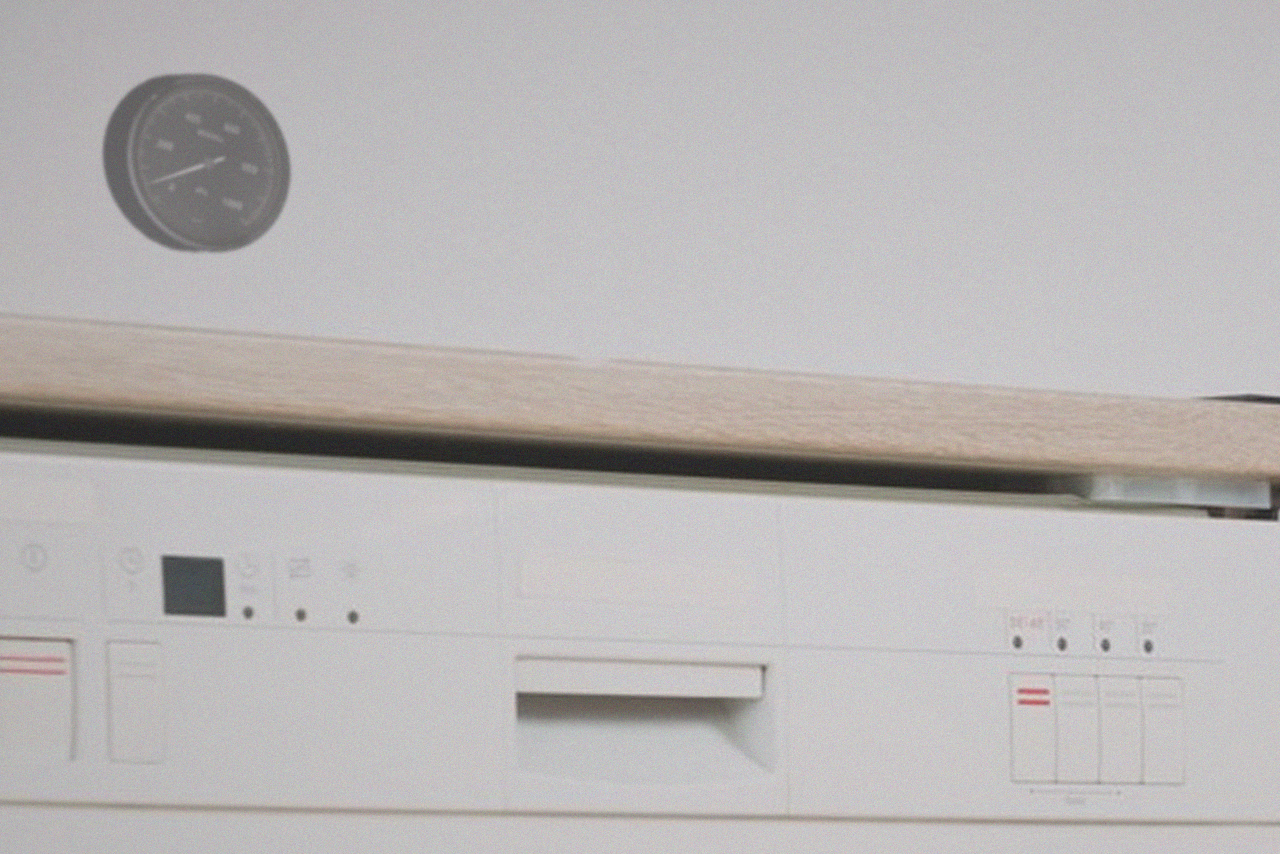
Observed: 50 kPa
